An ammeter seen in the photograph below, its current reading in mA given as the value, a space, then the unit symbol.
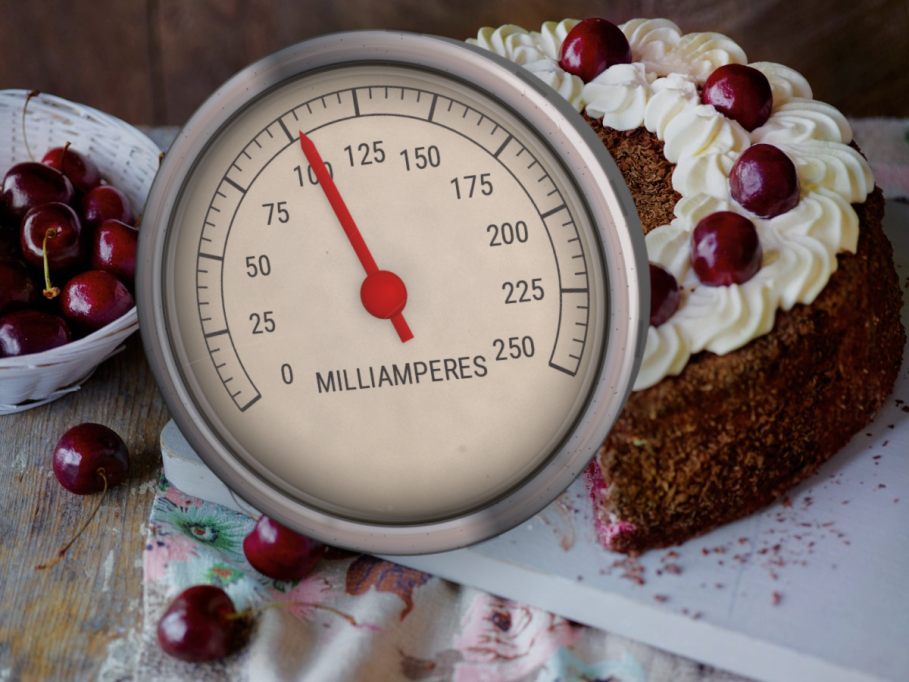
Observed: 105 mA
